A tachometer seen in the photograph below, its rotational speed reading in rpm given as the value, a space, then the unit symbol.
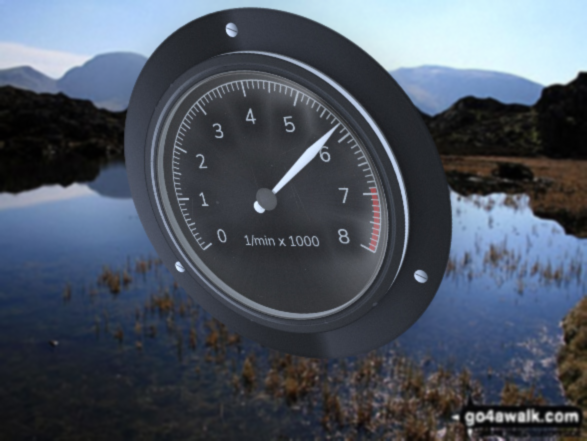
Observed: 5800 rpm
